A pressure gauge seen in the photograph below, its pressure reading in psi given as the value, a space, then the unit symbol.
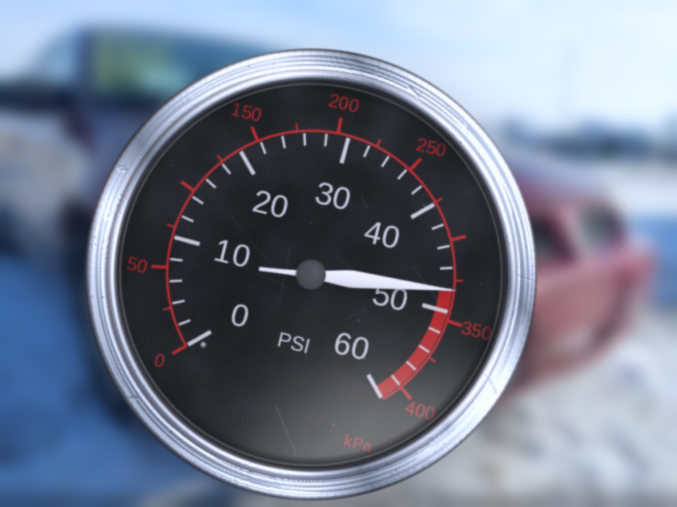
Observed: 48 psi
